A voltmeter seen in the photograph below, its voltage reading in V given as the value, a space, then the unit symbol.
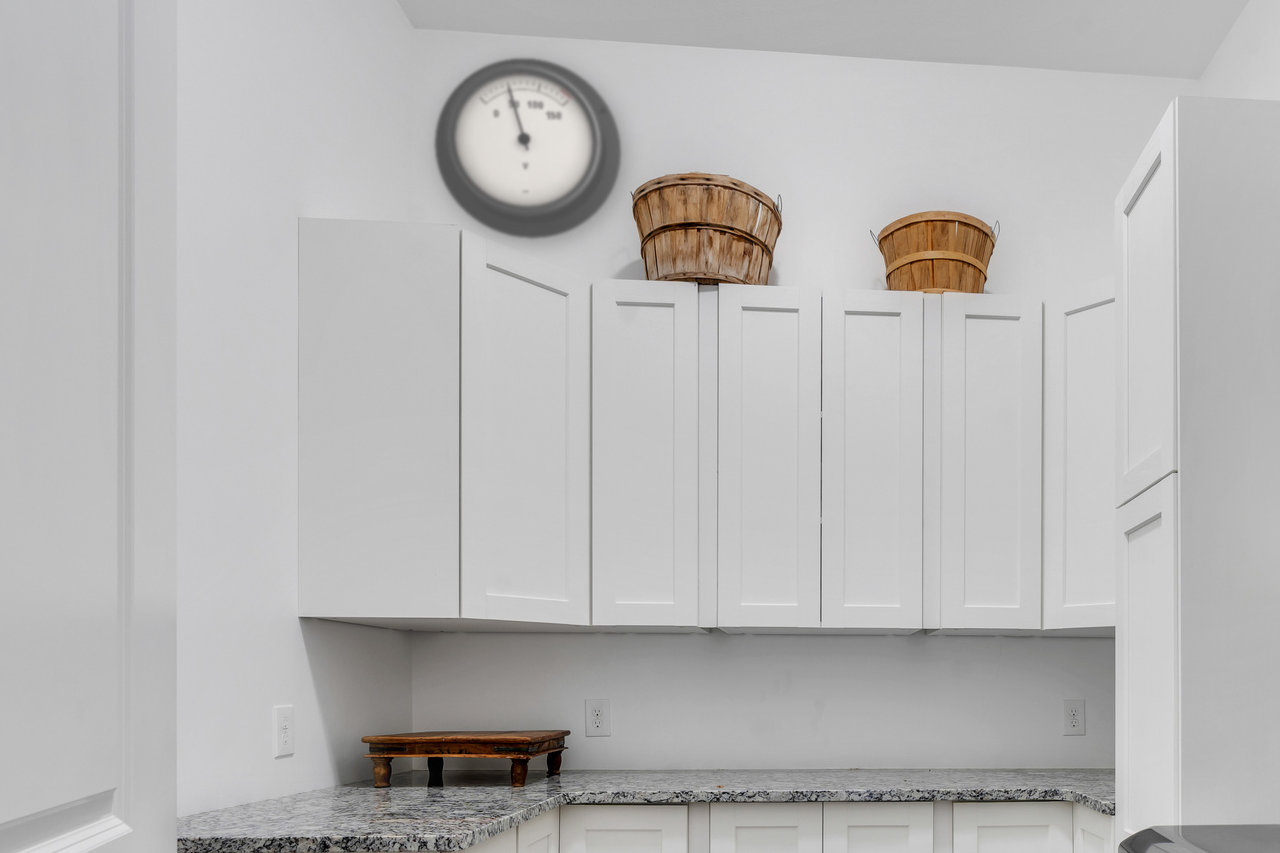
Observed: 50 V
